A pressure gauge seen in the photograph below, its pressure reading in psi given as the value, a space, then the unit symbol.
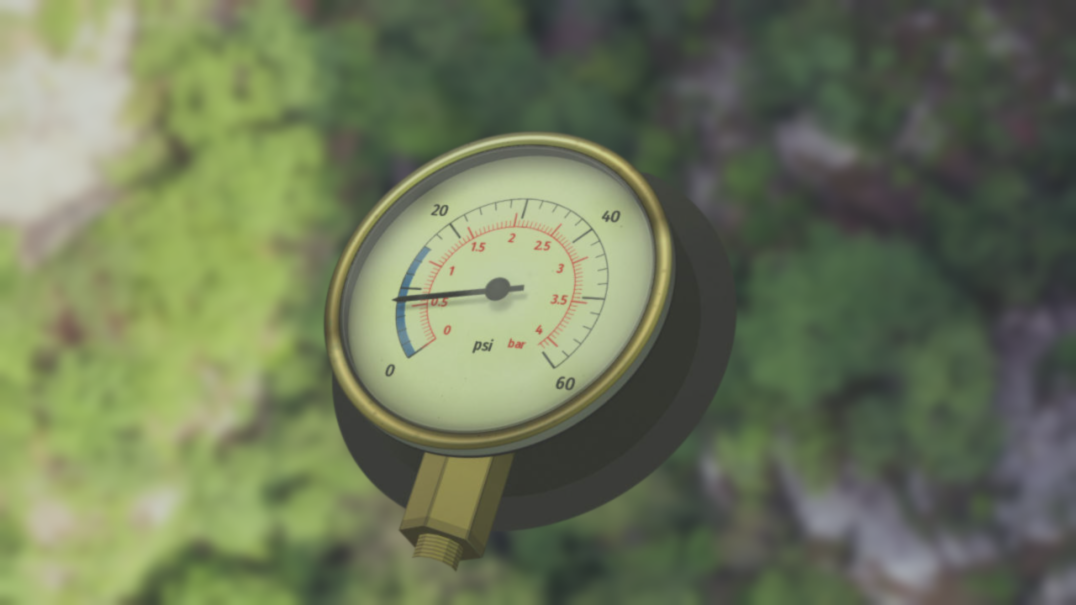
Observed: 8 psi
